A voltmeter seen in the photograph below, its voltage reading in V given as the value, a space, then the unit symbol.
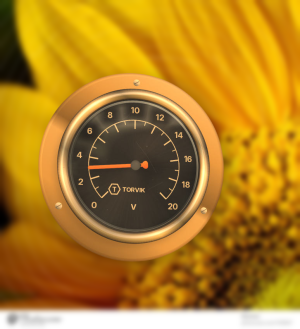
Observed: 3 V
